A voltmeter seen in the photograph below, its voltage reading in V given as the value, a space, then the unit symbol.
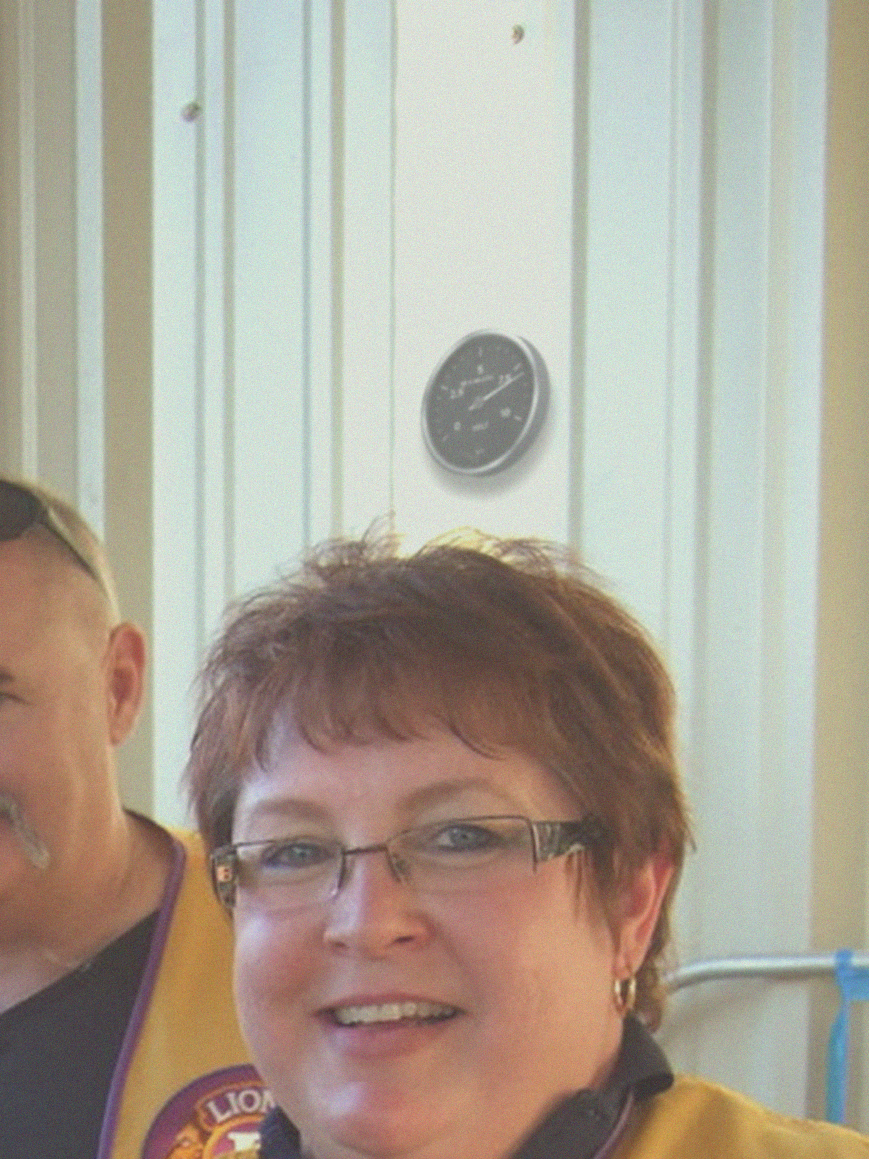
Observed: 8 V
